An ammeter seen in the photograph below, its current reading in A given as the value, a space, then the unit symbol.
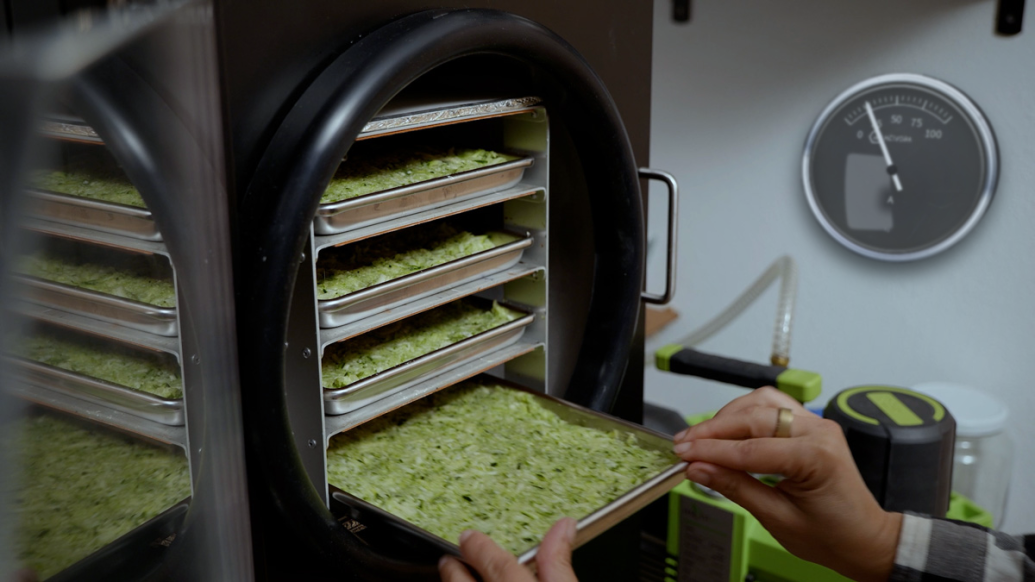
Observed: 25 A
